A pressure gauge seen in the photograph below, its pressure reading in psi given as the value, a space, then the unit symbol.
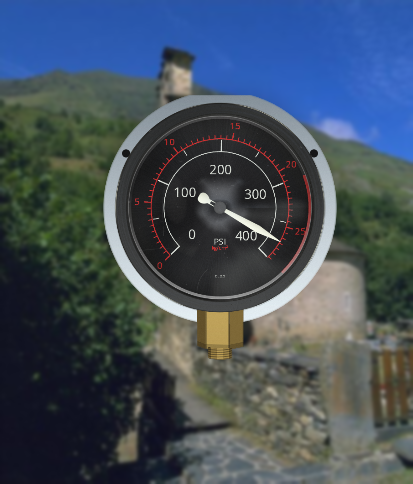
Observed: 375 psi
